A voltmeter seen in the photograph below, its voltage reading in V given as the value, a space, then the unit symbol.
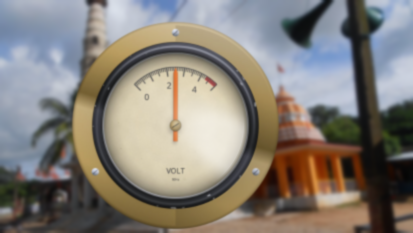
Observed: 2.5 V
